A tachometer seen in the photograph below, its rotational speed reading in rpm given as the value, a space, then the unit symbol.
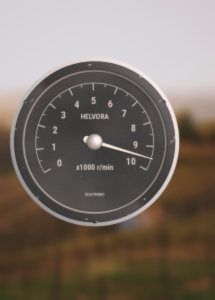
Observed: 9500 rpm
